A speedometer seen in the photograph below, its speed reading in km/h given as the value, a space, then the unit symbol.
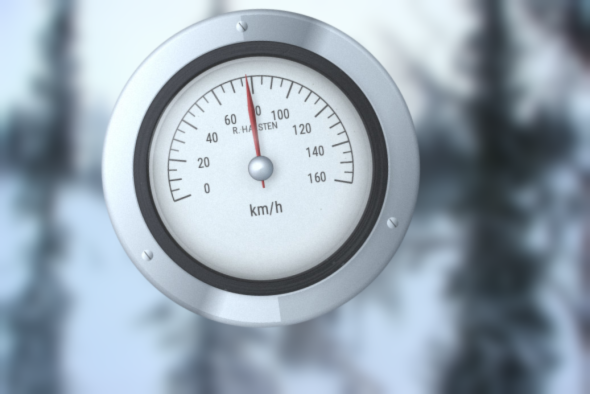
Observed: 77.5 km/h
